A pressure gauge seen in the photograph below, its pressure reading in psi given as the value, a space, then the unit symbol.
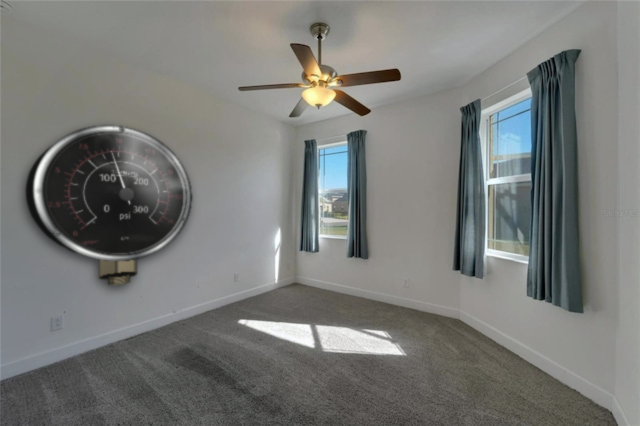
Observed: 130 psi
